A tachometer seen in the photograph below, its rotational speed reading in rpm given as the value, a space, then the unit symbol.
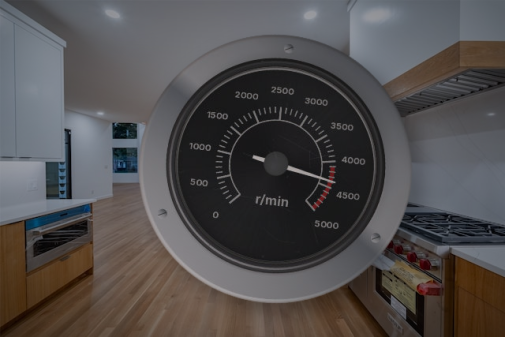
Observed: 4400 rpm
